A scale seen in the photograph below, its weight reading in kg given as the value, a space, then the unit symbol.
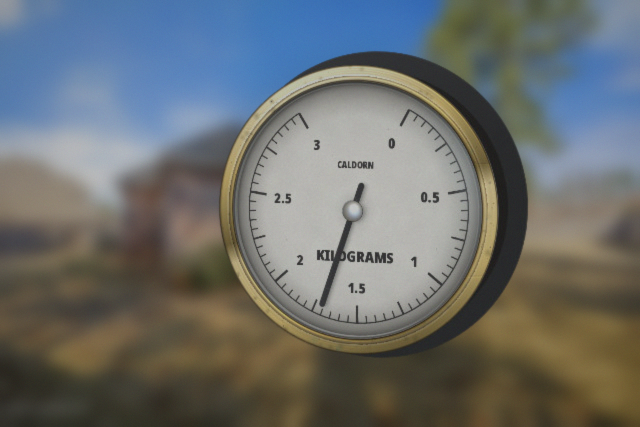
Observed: 1.7 kg
